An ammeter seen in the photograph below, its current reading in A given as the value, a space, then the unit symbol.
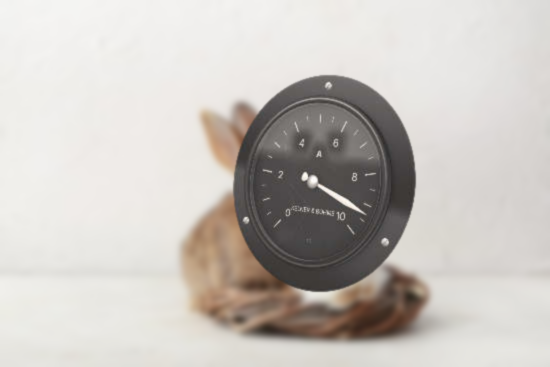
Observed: 9.25 A
